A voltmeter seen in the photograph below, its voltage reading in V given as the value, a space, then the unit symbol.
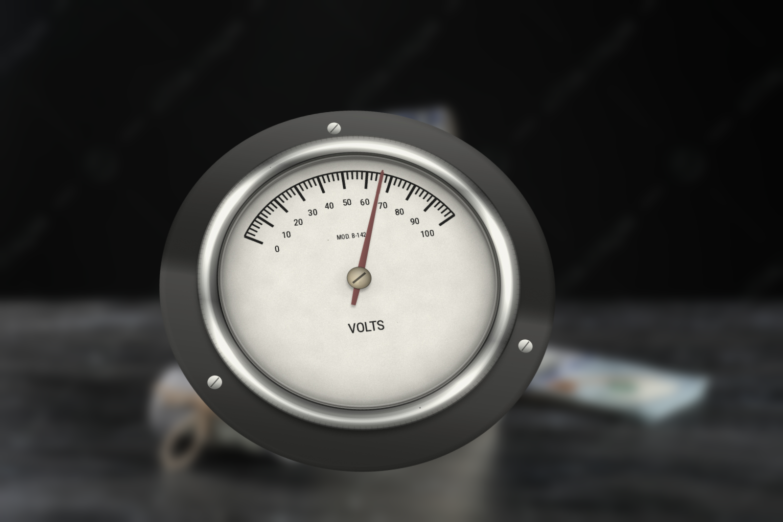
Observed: 66 V
